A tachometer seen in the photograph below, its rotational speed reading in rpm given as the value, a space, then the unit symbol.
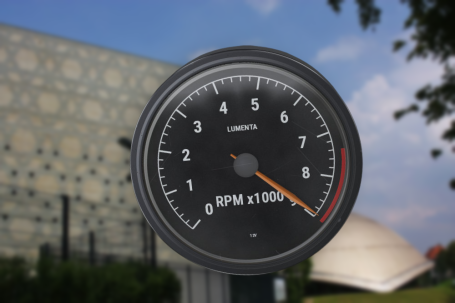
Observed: 8900 rpm
